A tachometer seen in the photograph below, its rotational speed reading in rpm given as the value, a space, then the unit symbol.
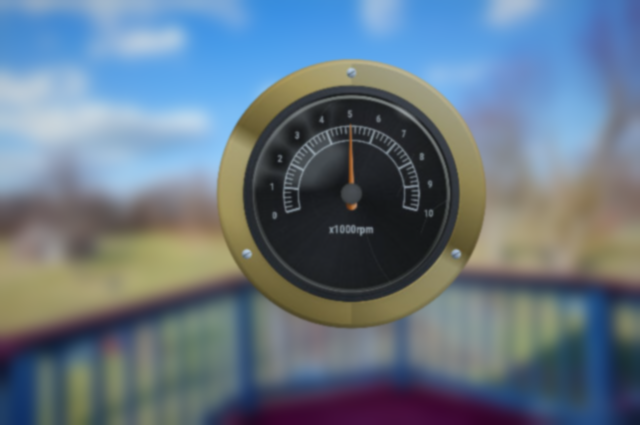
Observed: 5000 rpm
